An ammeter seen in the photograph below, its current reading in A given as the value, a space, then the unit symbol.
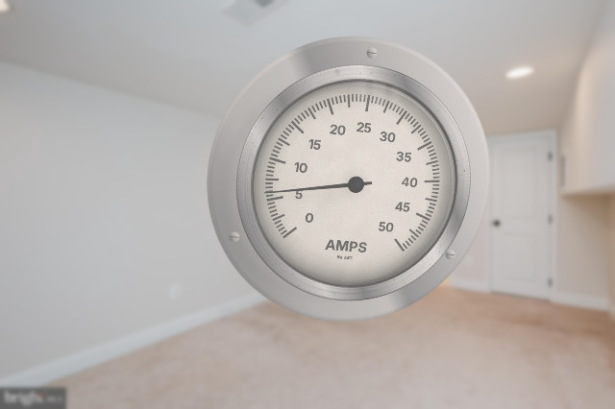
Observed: 6 A
